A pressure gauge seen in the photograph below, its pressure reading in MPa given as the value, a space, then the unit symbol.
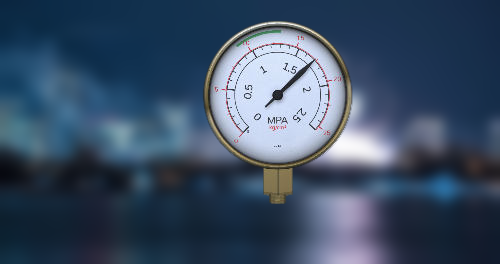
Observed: 1.7 MPa
